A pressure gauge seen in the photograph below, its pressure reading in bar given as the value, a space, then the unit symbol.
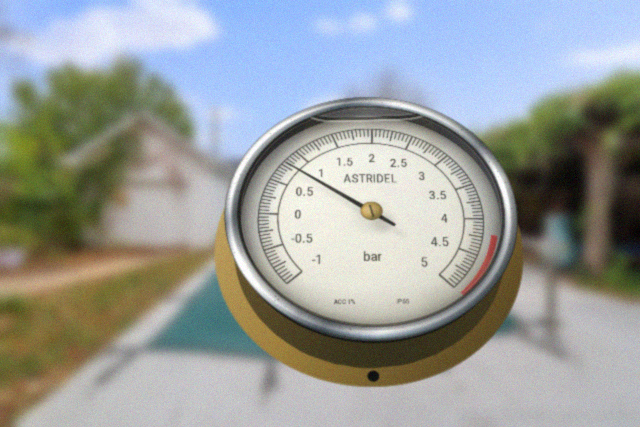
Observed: 0.75 bar
